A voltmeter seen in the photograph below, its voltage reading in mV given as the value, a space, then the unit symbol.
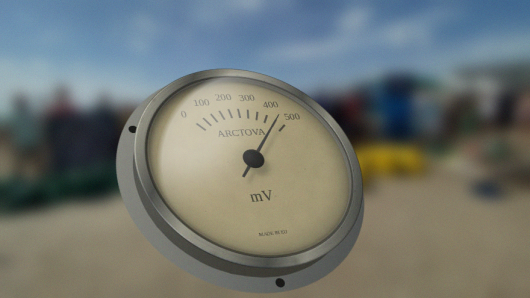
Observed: 450 mV
